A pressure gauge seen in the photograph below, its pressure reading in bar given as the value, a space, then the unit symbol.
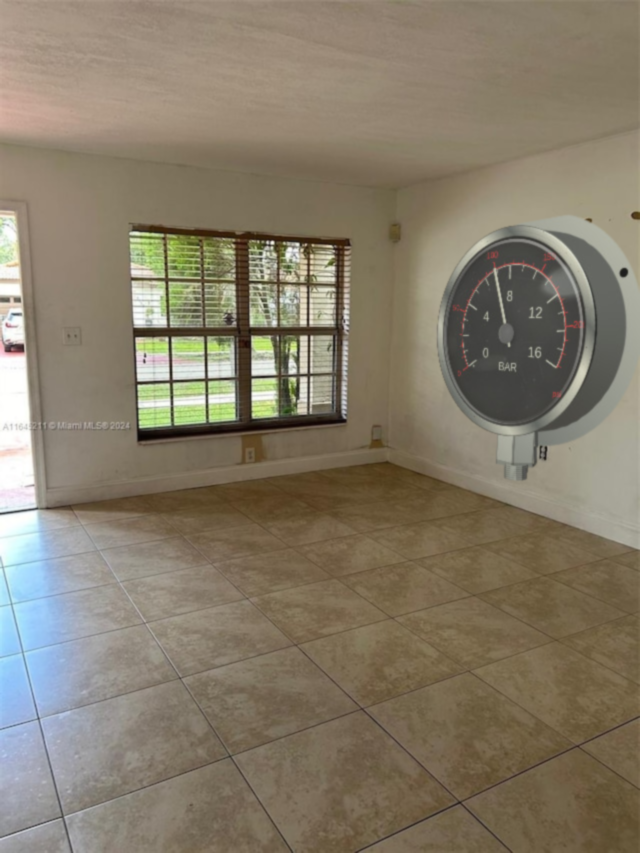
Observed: 7 bar
